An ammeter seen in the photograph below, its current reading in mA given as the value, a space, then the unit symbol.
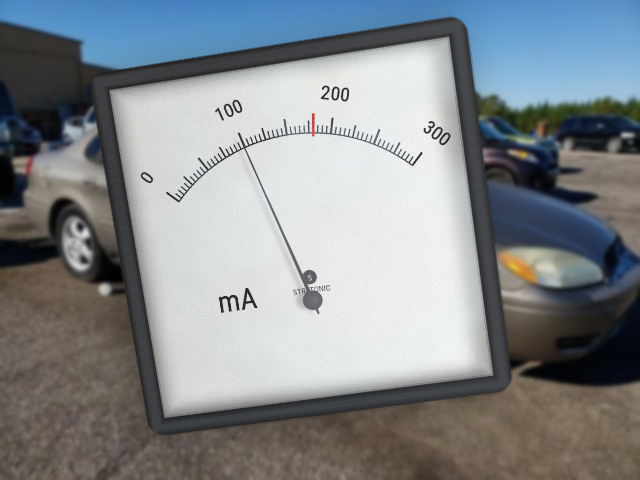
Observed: 100 mA
